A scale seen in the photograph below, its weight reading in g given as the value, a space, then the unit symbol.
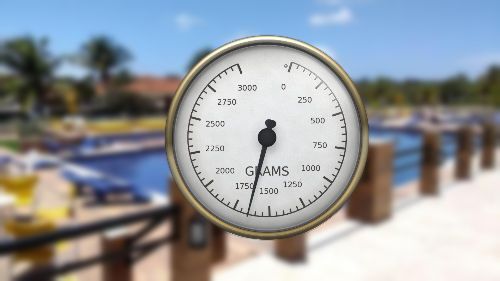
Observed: 1650 g
